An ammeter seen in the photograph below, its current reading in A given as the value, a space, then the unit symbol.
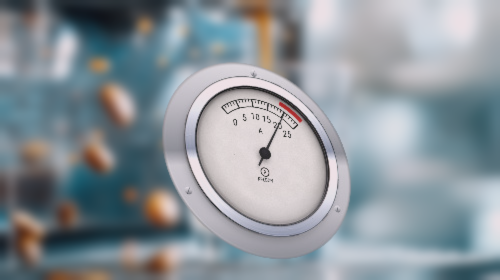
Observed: 20 A
